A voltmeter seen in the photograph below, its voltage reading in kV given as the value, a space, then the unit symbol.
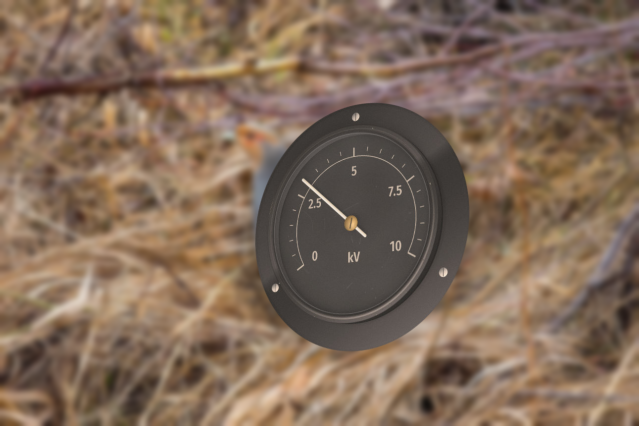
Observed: 3 kV
